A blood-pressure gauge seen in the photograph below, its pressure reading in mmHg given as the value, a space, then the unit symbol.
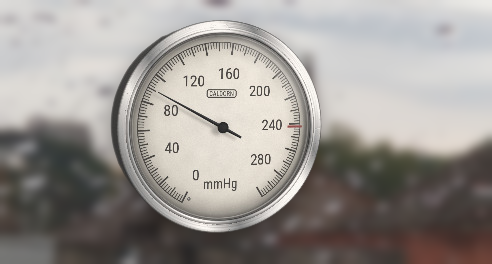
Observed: 90 mmHg
